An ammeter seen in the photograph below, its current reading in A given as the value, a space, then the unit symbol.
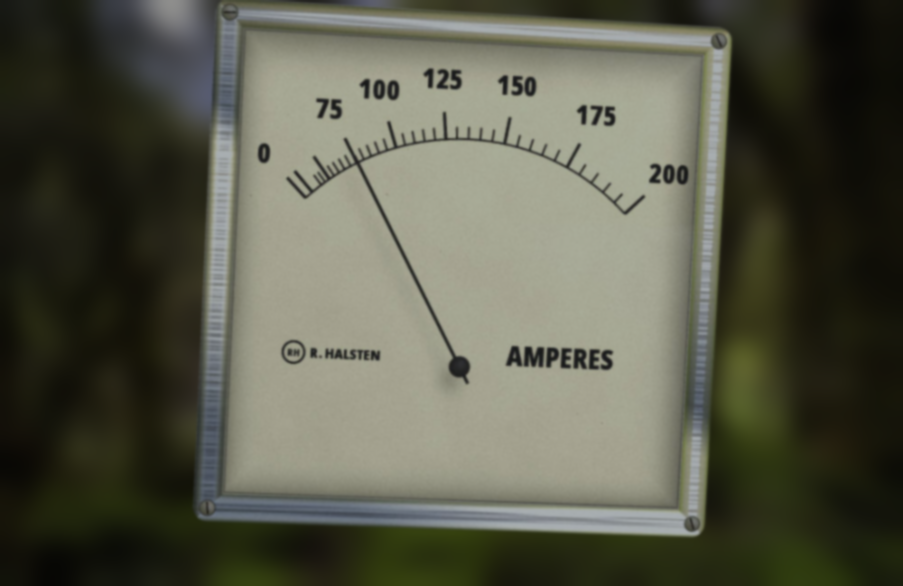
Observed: 75 A
